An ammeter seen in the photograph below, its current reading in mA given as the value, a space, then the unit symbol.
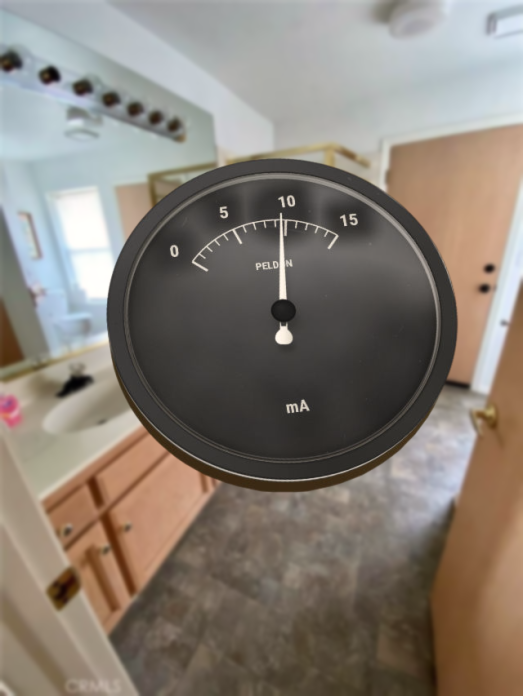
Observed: 9.5 mA
